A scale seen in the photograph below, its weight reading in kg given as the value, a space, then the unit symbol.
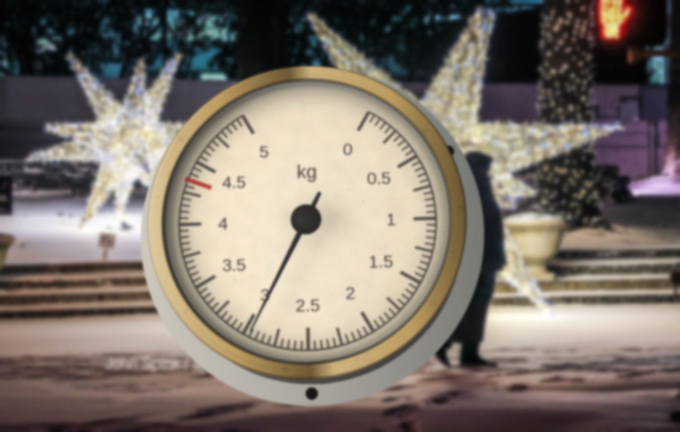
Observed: 2.95 kg
